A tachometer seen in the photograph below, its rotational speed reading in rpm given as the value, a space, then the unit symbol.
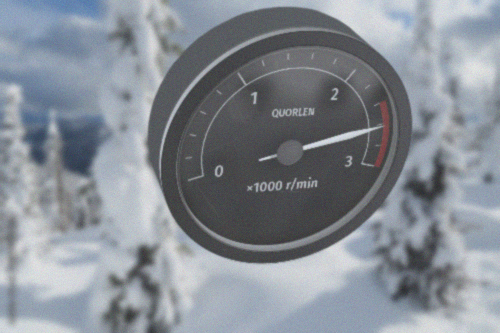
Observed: 2600 rpm
